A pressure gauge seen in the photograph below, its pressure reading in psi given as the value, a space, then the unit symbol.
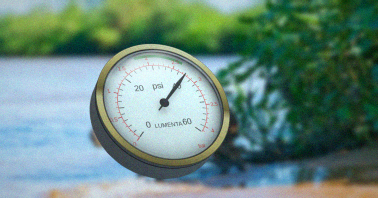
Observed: 40 psi
